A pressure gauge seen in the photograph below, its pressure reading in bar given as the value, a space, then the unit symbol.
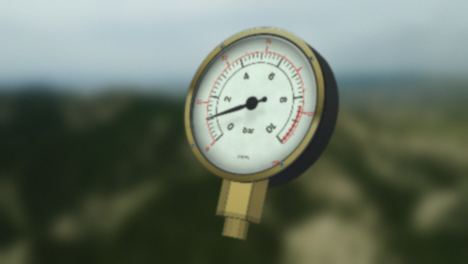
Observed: 1 bar
